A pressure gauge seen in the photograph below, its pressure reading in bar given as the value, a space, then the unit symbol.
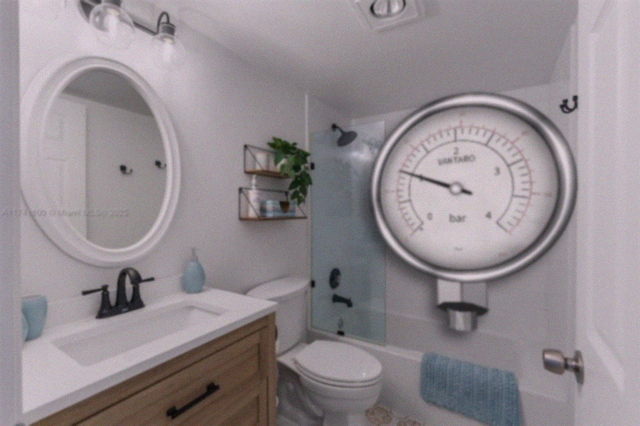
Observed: 1 bar
